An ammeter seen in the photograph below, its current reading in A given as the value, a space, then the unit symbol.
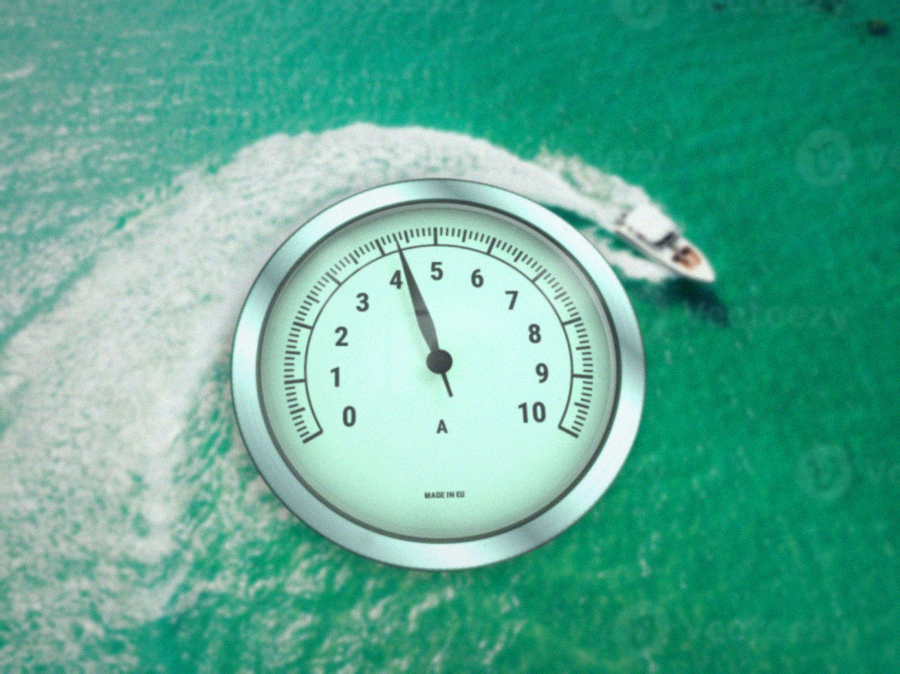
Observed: 4.3 A
